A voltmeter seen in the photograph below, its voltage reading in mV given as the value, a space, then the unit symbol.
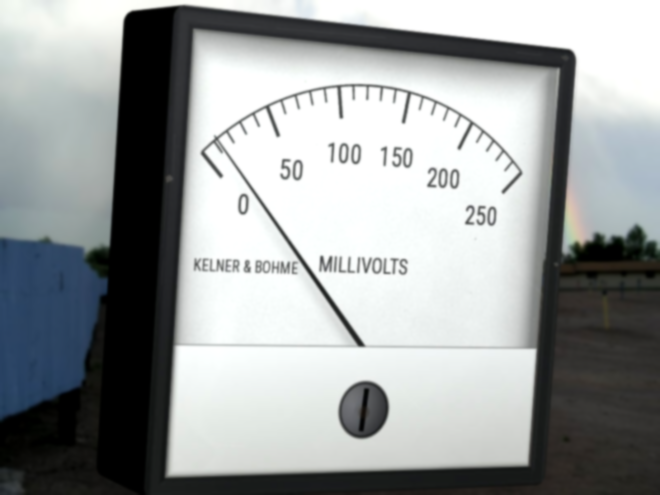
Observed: 10 mV
